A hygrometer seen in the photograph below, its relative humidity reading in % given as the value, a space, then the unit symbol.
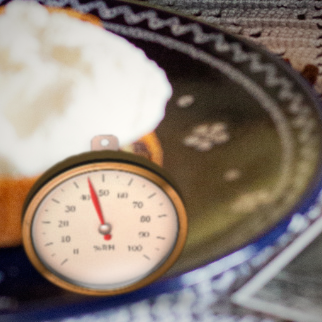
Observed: 45 %
